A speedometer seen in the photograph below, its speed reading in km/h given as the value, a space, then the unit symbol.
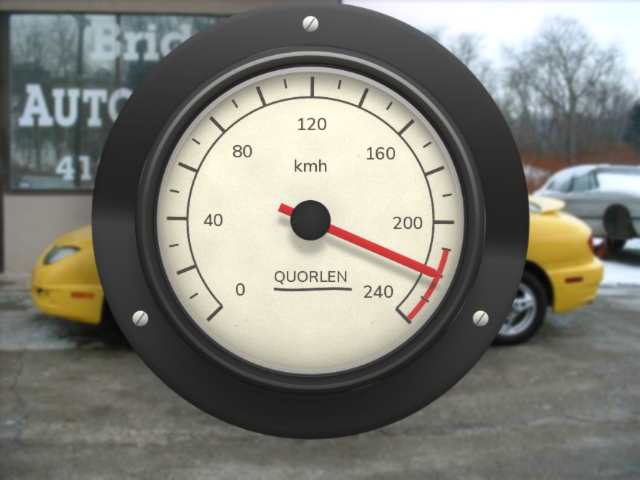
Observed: 220 km/h
